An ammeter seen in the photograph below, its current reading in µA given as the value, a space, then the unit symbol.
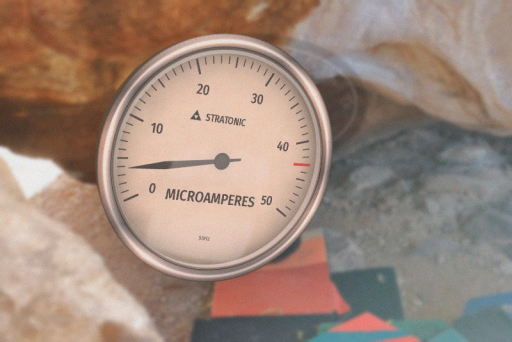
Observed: 4 µA
